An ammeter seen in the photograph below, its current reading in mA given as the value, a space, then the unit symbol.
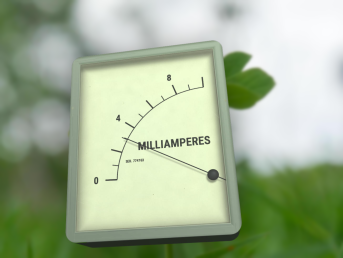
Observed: 3 mA
